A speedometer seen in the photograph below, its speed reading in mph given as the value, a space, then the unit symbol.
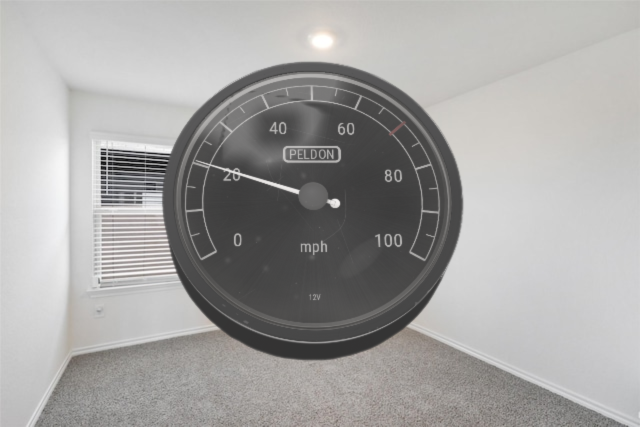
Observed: 20 mph
